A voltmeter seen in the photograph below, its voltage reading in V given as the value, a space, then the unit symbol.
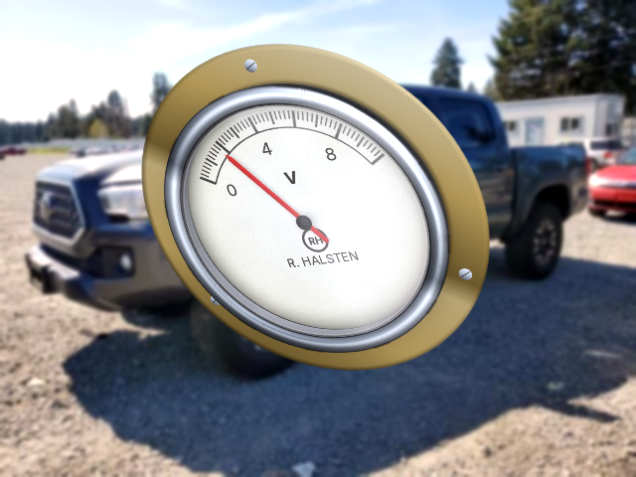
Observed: 2 V
